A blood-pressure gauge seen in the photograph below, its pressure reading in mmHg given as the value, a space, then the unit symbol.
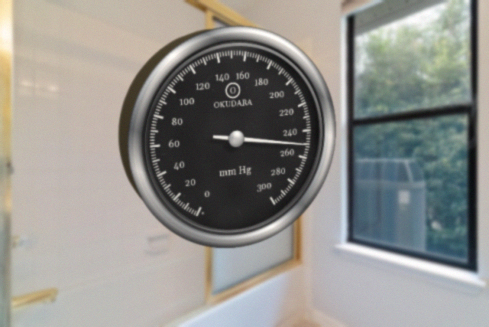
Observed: 250 mmHg
